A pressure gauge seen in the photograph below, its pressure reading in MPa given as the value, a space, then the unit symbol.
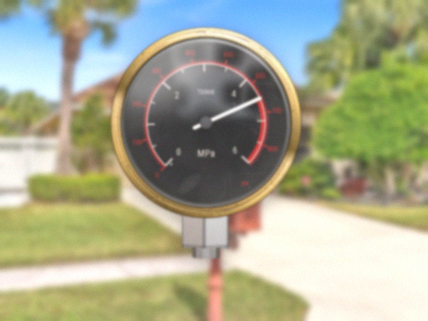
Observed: 4.5 MPa
